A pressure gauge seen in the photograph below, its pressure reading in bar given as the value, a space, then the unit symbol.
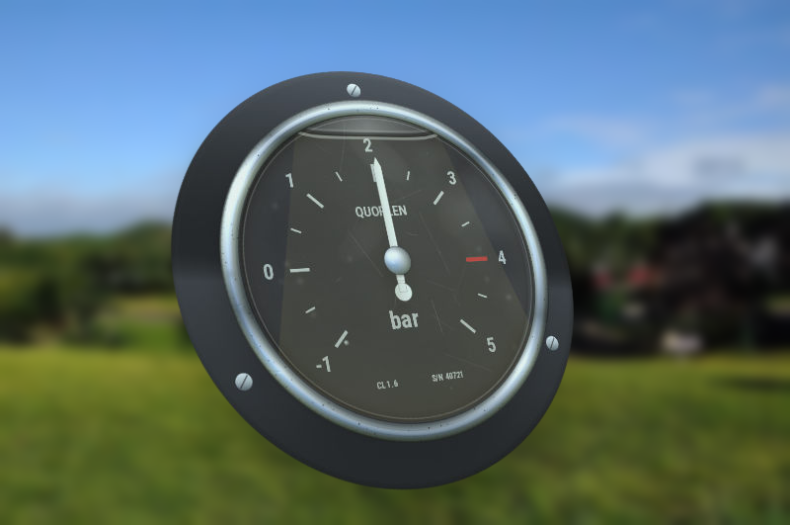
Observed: 2 bar
